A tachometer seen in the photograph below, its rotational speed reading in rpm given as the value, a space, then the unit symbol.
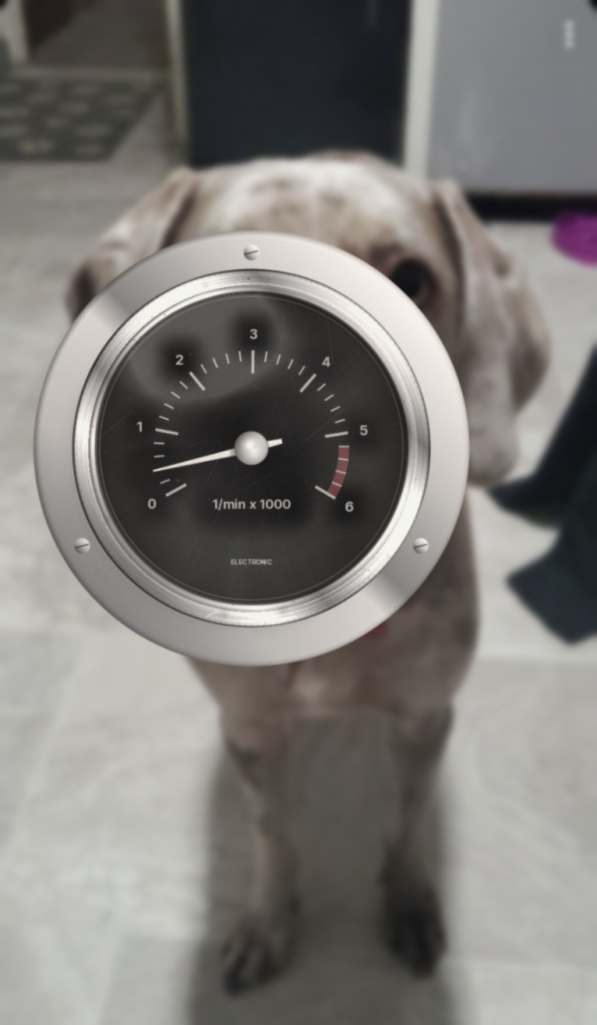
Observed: 400 rpm
